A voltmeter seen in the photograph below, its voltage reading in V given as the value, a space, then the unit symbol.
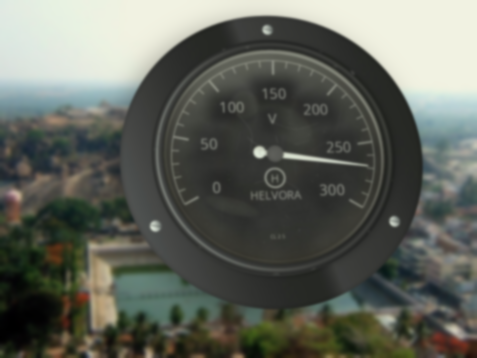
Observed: 270 V
